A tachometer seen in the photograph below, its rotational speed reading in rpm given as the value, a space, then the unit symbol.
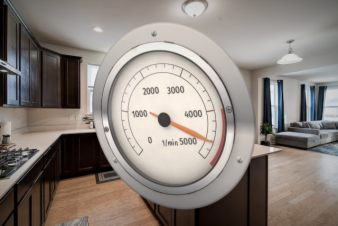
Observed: 4600 rpm
